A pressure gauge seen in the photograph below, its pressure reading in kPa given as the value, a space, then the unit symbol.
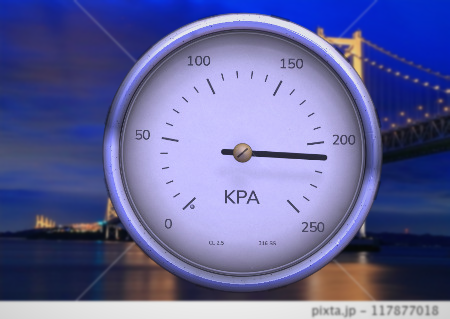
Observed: 210 kPa
